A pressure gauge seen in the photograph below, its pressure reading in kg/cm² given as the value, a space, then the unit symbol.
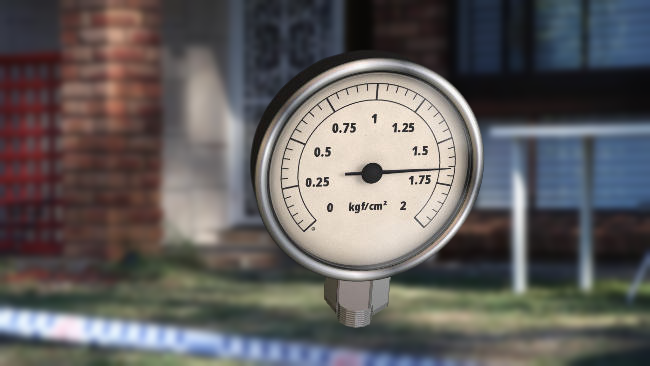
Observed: 1.65 kg/cm²
